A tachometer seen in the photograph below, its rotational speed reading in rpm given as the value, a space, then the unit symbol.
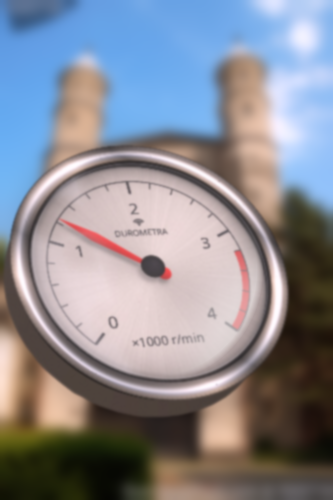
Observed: 1200 rpm
